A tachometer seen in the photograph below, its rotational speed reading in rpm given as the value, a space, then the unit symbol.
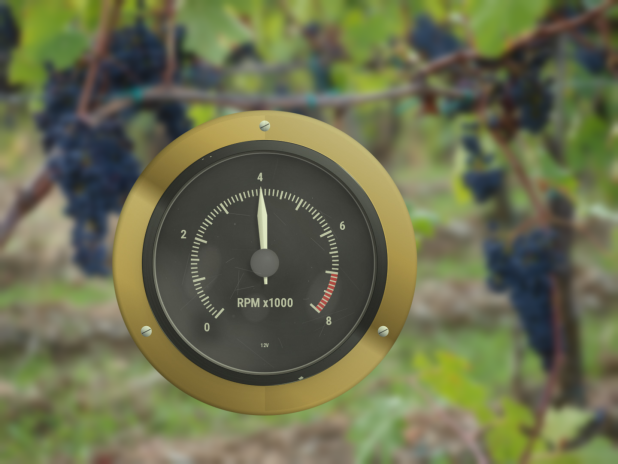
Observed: 4000 rpm
